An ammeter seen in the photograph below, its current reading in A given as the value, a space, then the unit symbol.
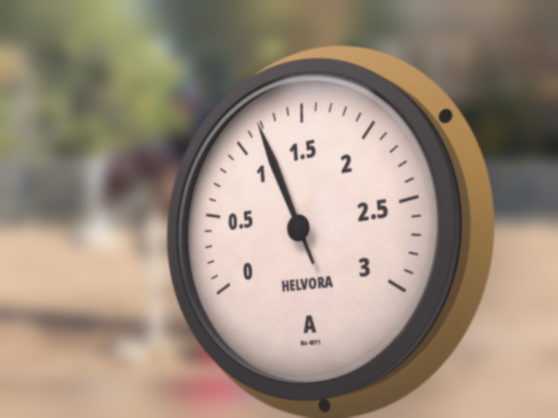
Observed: 1.2 A
